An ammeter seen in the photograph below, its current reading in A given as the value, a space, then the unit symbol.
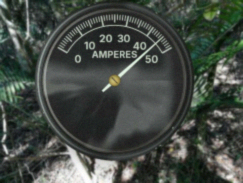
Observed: 45 A
